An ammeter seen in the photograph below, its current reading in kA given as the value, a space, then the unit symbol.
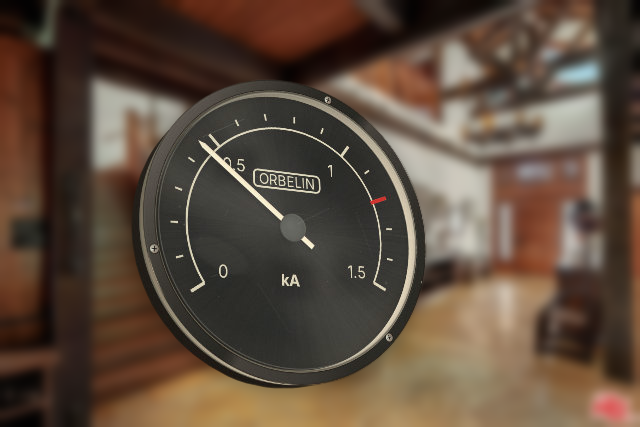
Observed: 0.45 kA
